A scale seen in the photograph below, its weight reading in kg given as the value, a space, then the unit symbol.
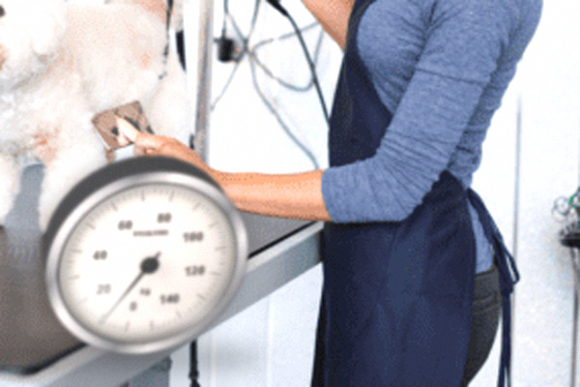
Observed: 10 kg
